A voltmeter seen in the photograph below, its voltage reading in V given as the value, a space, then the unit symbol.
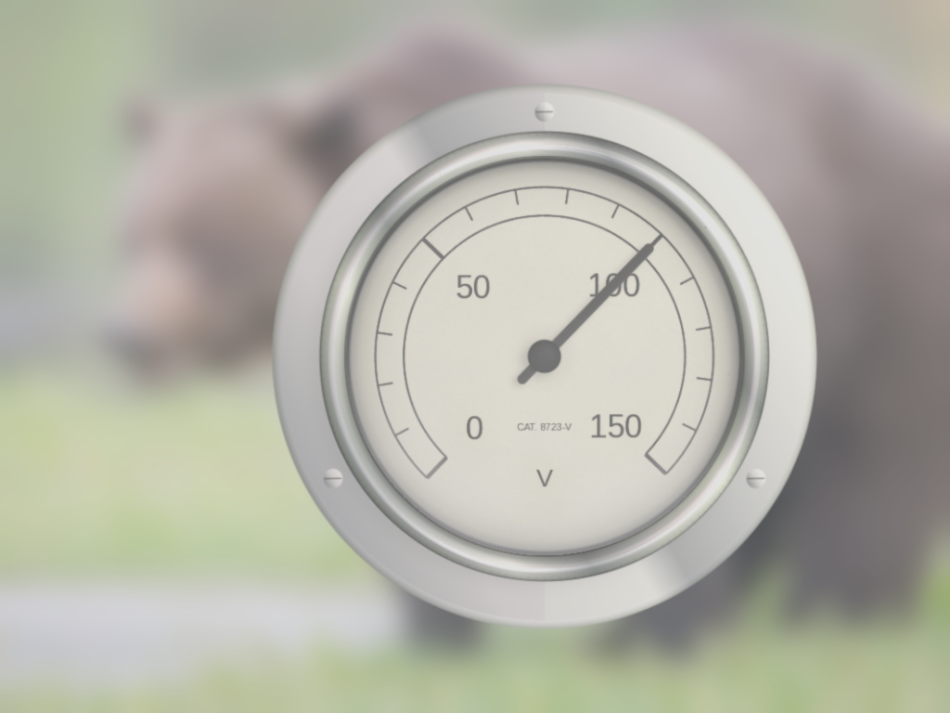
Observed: 100 V
